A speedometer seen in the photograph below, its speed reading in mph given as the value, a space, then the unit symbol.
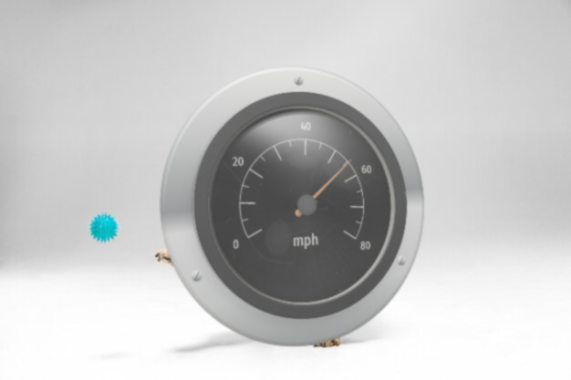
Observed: 55 mph
